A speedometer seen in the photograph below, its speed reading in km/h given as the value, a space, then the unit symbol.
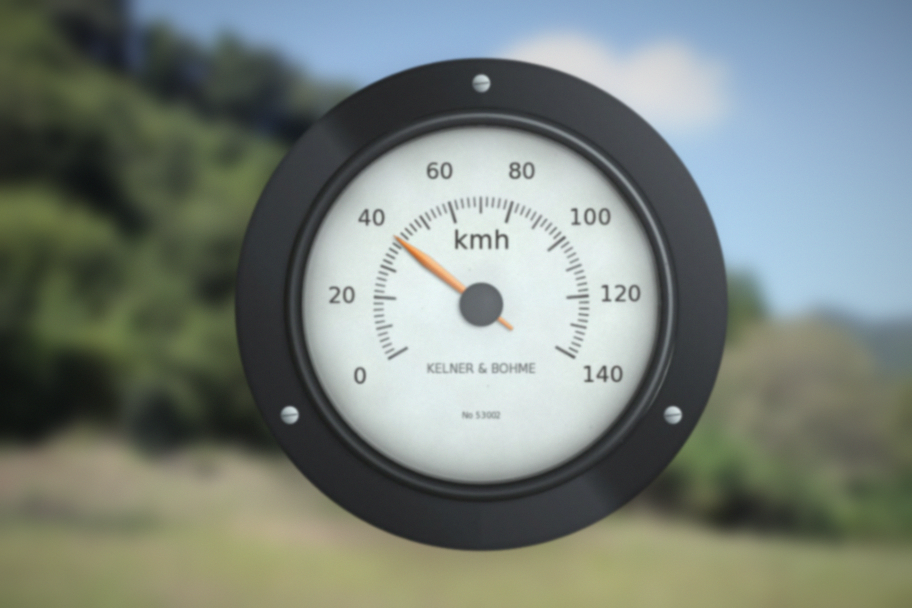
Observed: 40 km/h
